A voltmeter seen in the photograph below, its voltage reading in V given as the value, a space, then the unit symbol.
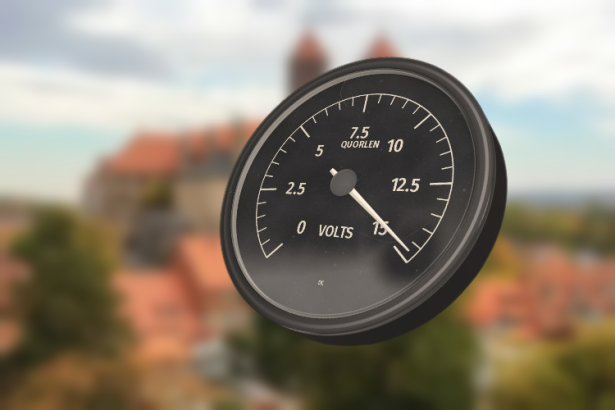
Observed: 14.75 V
